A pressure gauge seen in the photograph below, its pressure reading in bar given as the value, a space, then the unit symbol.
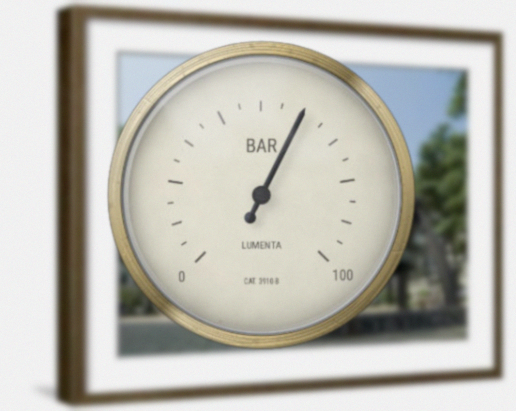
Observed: 60 bar
